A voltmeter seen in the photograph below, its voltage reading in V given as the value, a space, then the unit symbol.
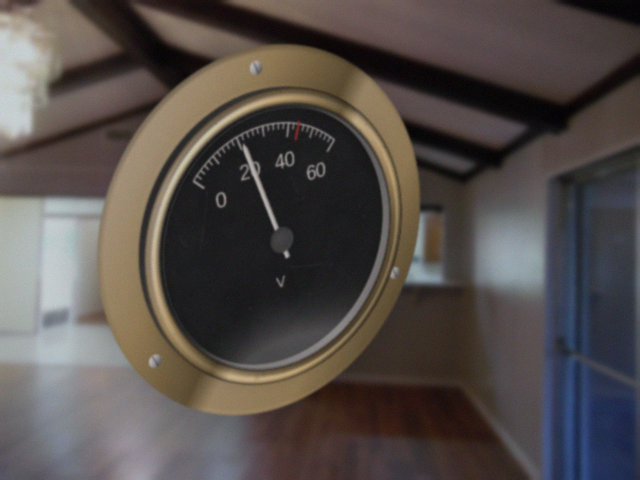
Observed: 20 V
